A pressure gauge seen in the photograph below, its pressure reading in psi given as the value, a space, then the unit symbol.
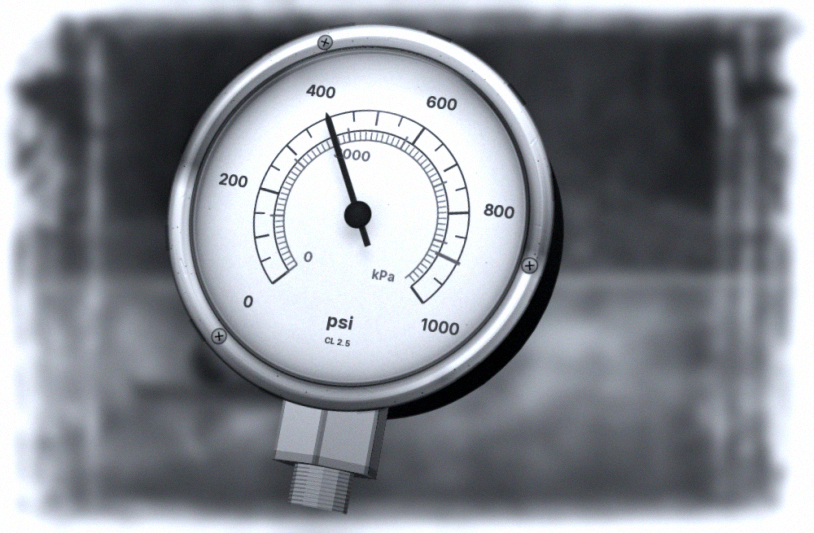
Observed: 400 psi
